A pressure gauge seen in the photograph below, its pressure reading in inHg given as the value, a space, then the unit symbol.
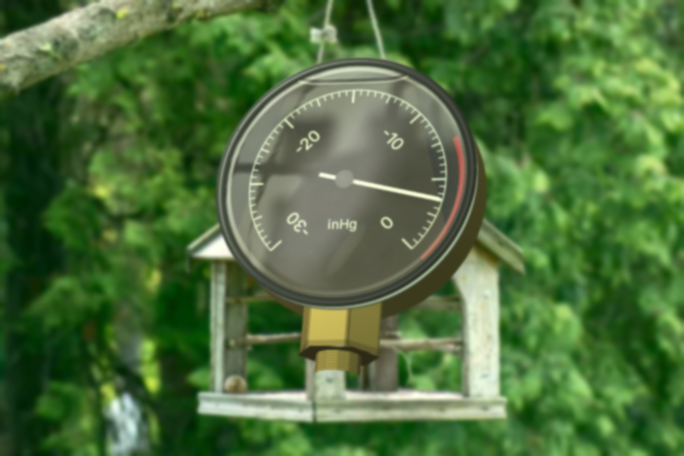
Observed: -3.5 inHg
